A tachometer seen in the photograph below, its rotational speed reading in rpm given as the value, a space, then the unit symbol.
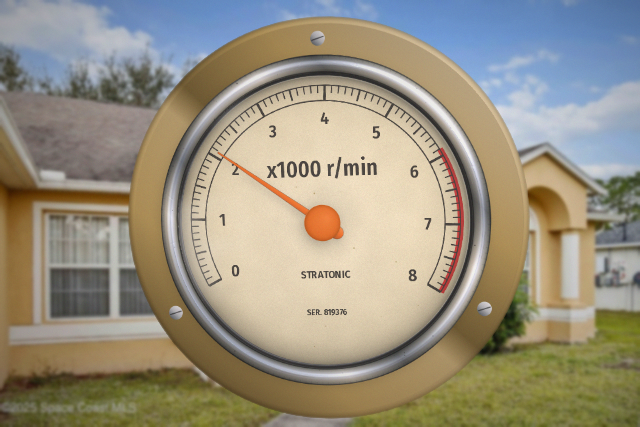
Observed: 2100 rpm
